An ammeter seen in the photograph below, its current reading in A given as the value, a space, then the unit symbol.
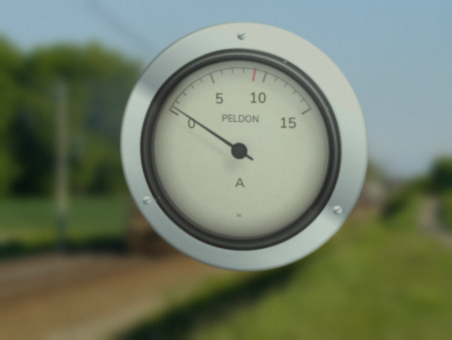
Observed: 0.5 A
